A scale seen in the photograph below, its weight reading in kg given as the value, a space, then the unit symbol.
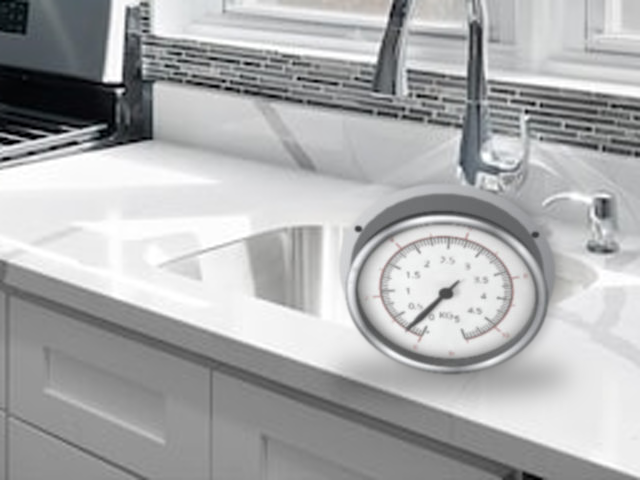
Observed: 0.25 kg
